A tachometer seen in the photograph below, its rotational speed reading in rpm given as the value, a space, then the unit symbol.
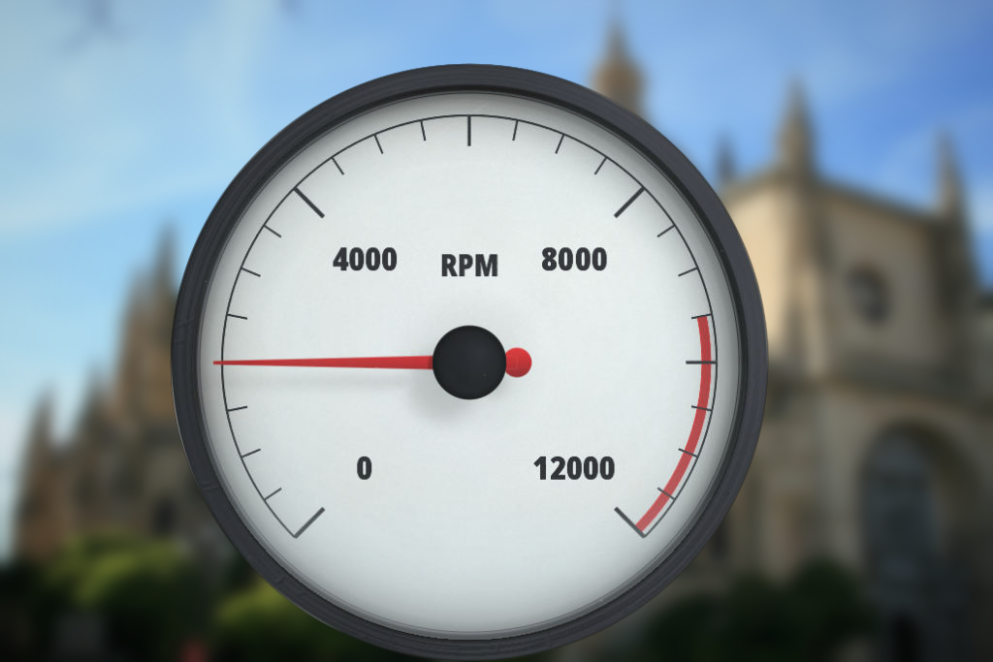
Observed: 2000 rpm
